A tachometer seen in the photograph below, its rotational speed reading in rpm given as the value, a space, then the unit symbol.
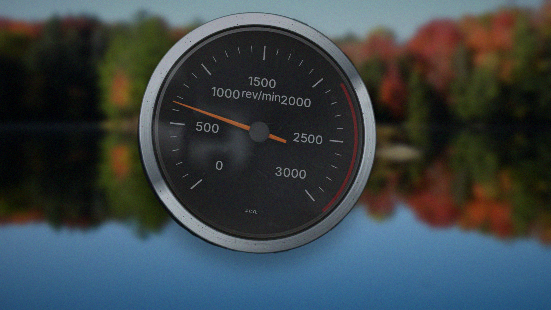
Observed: 650 rpm
